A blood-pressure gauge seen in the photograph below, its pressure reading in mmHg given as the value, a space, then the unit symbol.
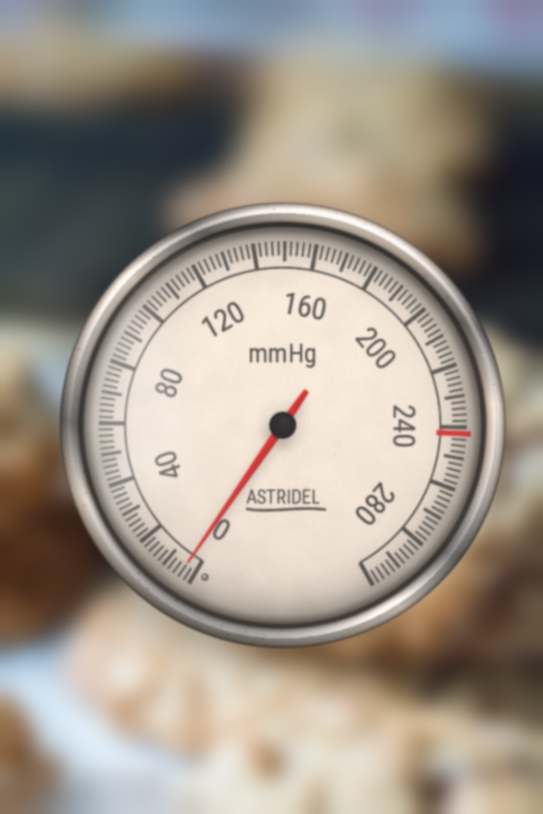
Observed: 4 mmHg
